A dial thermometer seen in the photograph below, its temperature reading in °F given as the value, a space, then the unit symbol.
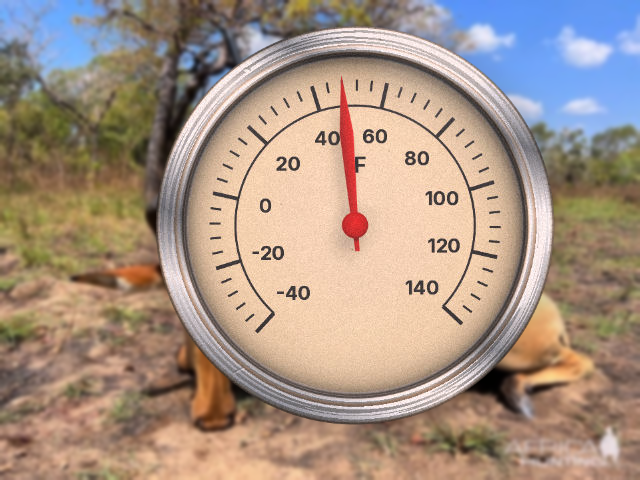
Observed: 48 °F
